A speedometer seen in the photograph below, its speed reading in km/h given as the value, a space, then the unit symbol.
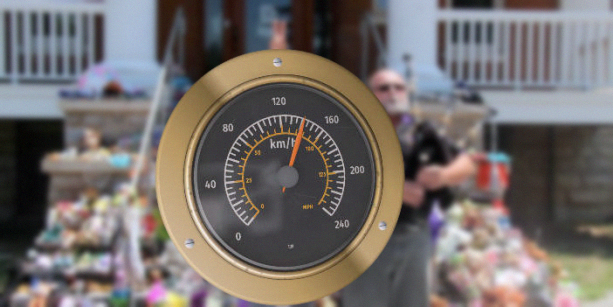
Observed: 140 km/h
